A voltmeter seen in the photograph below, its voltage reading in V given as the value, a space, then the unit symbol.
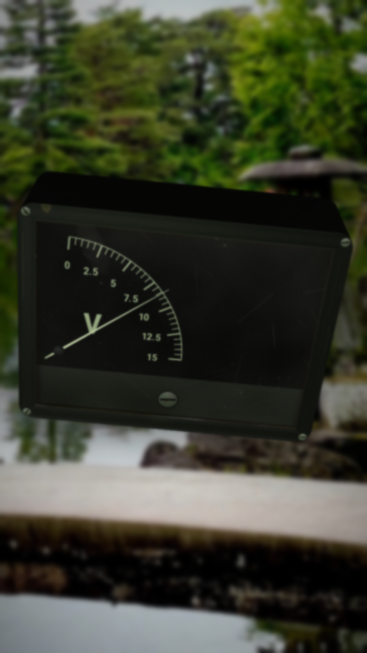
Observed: 8.5 V
